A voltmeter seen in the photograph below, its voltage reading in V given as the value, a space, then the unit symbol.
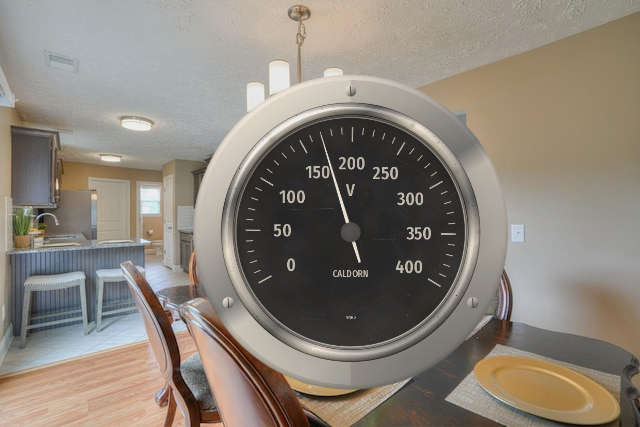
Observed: 170 V
